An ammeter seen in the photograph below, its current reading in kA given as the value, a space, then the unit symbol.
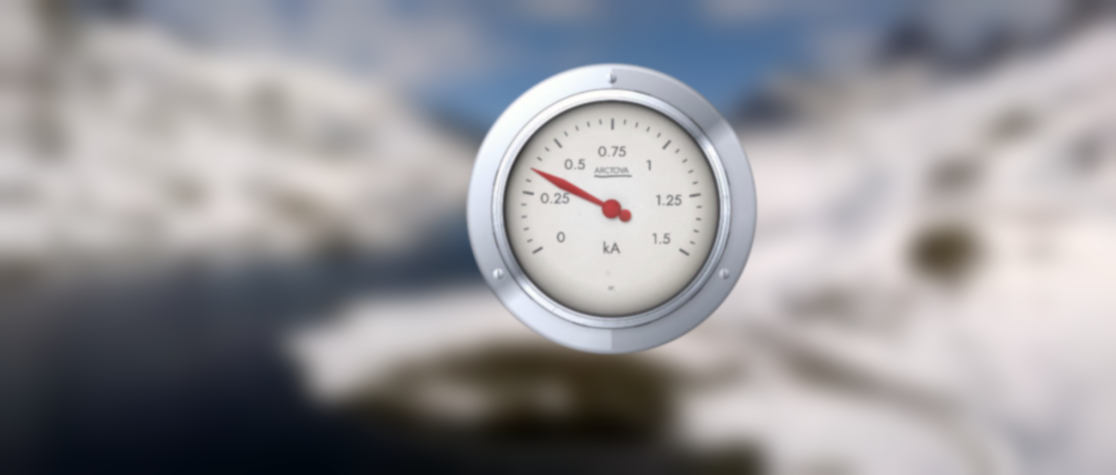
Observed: 0.35 kA
